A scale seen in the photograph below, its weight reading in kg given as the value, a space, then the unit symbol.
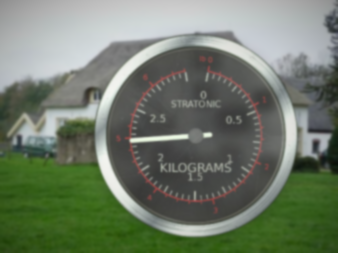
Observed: 2.25 kg
